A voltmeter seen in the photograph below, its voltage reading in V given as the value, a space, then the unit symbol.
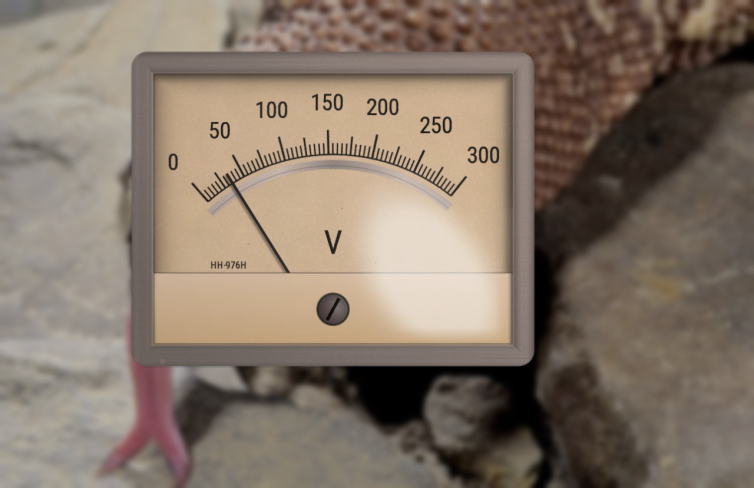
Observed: 35 V
